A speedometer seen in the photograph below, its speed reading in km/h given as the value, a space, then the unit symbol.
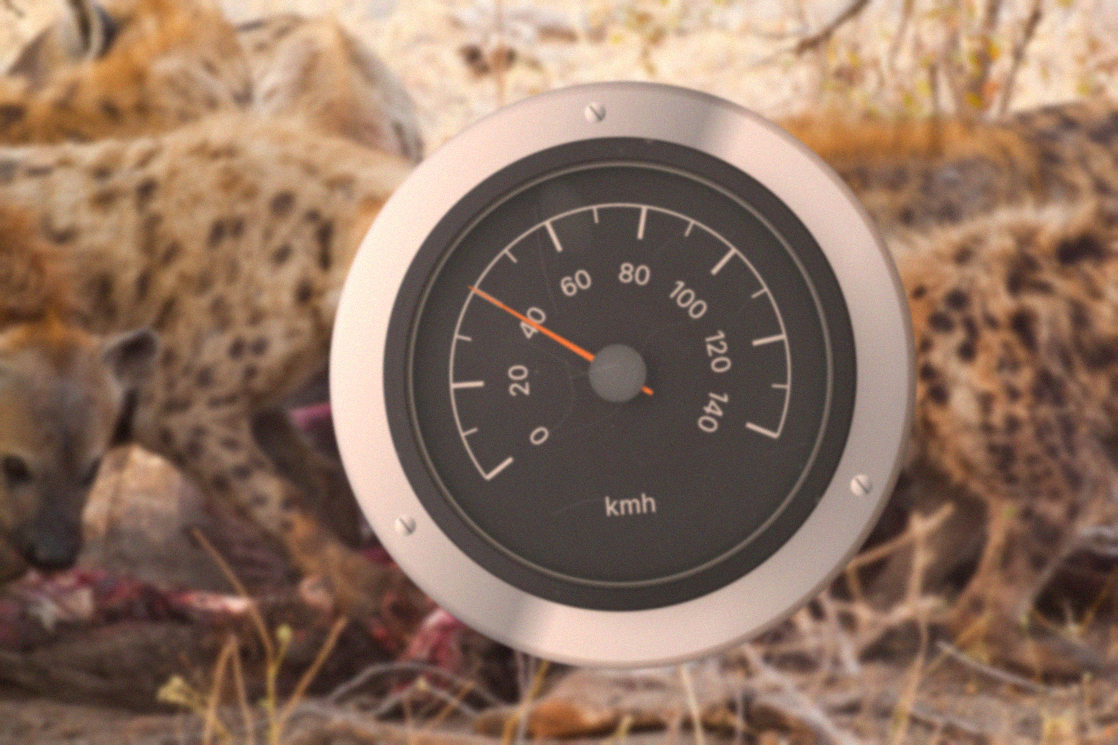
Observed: 40 km/h
